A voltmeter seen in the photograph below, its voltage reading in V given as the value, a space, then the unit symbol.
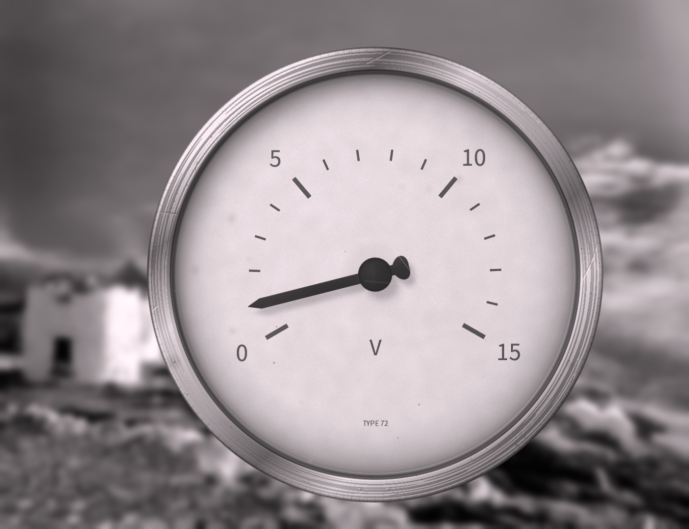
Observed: 1 V
